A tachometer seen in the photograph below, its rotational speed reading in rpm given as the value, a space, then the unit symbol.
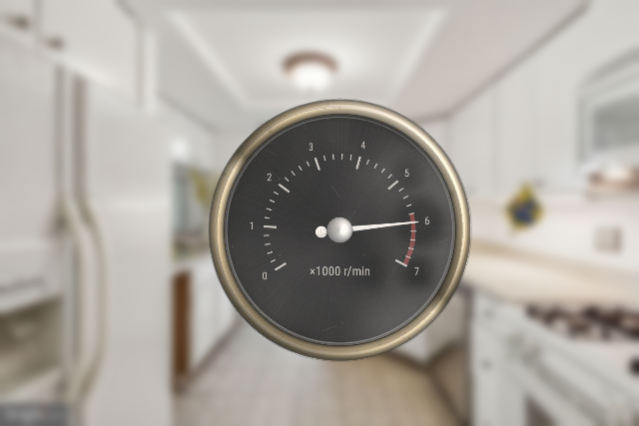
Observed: 6000 rpm
